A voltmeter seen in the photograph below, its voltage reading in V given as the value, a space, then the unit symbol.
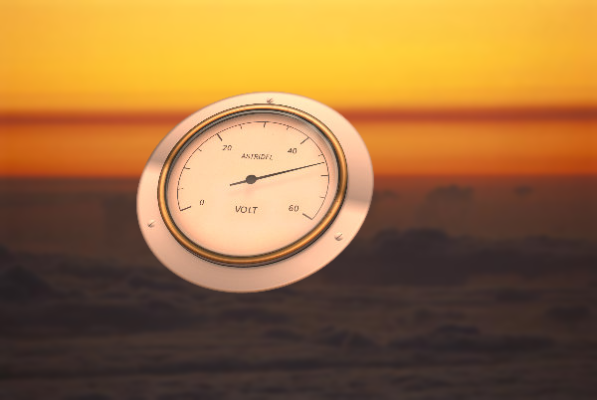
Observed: 47.5 V
